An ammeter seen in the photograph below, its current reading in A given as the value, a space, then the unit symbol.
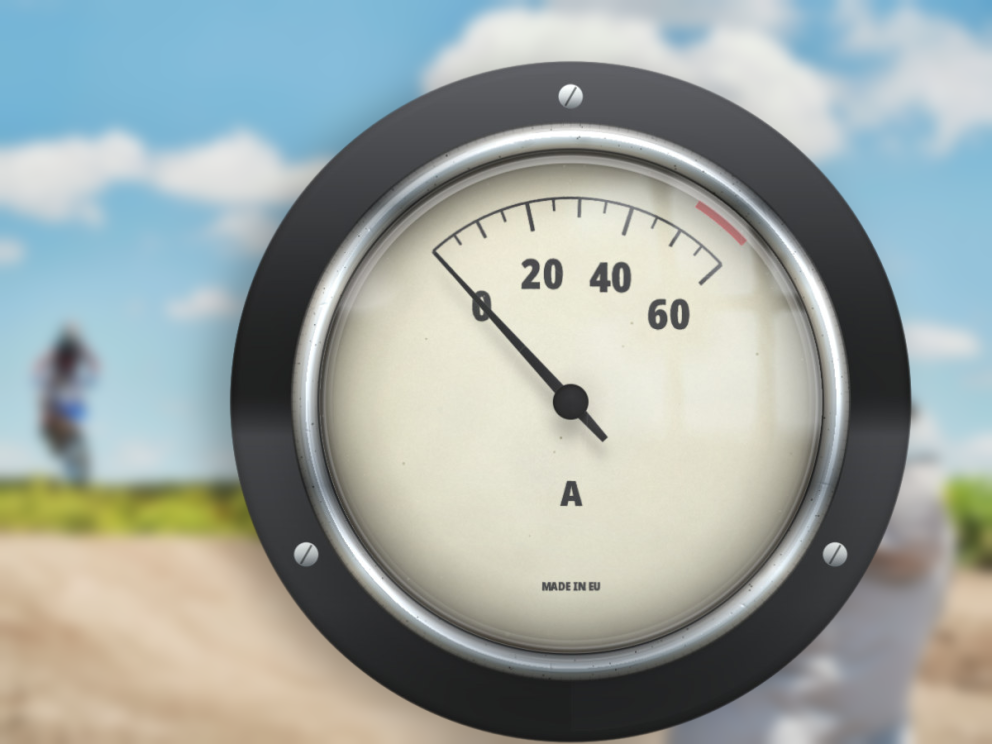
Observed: 0 A
